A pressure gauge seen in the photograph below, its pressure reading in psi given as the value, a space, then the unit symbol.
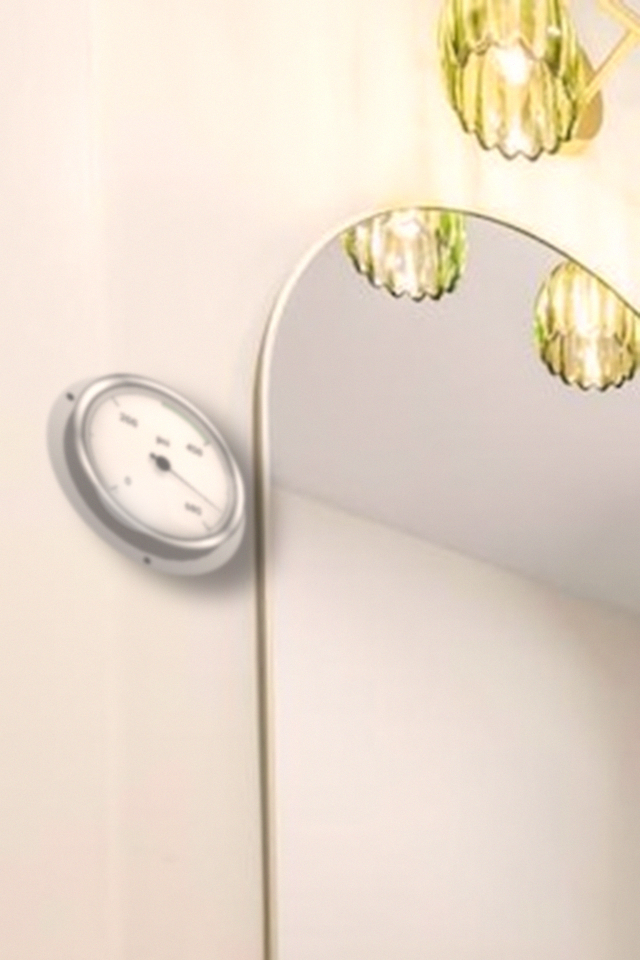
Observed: 550 psi
